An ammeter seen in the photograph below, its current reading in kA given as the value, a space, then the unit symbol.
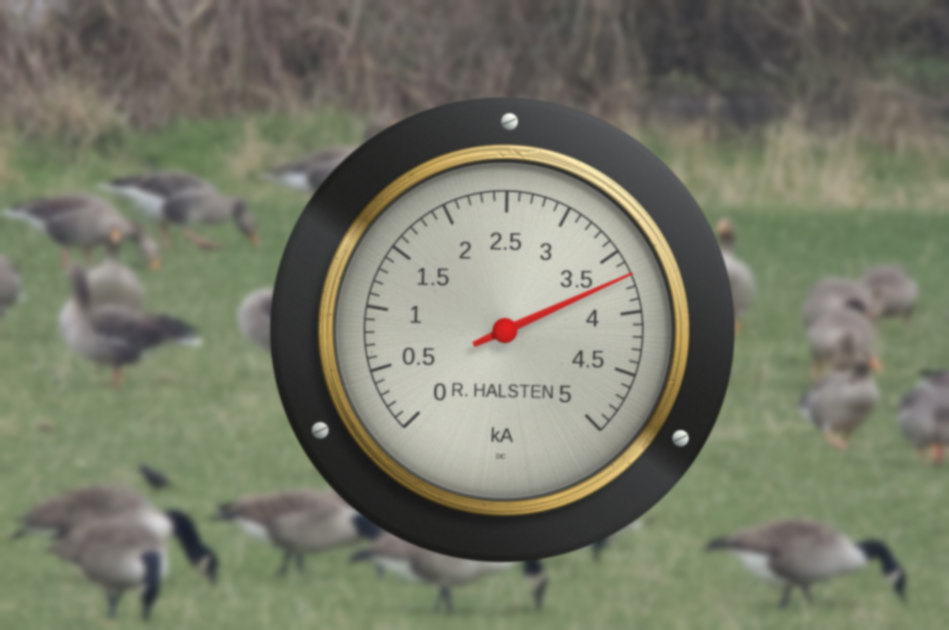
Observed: 3.7 kA
